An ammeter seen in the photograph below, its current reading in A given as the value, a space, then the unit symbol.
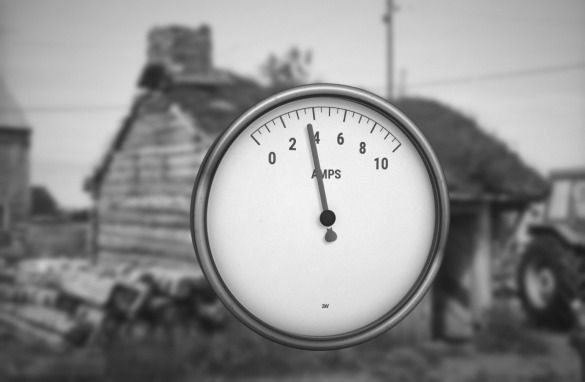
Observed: 3.5 A
